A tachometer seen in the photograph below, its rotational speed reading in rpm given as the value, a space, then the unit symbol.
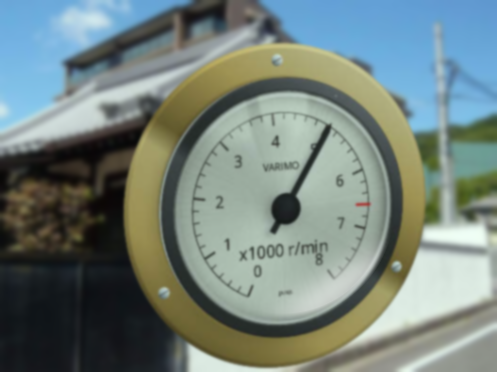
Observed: 5000 rpm
